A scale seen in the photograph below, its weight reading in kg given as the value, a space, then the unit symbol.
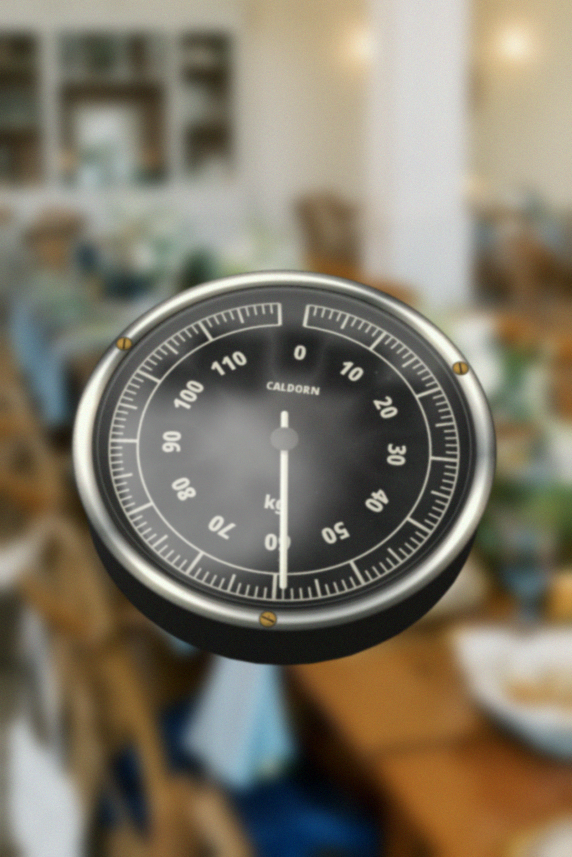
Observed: 59 kg
